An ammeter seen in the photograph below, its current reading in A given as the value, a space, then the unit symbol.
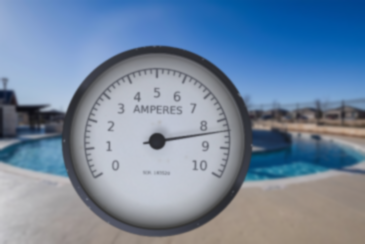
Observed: 8.4 A
